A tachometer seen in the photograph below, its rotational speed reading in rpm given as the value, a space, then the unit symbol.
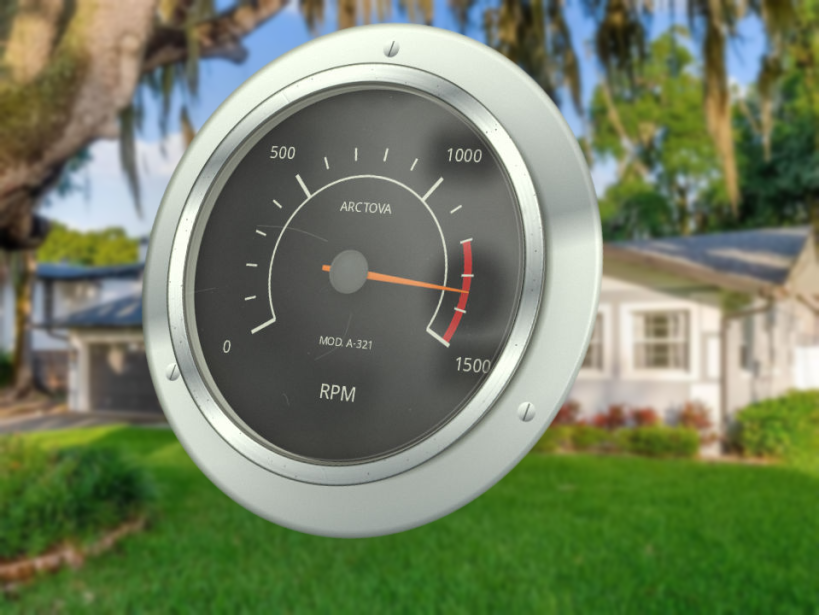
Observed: 1350 rpm
